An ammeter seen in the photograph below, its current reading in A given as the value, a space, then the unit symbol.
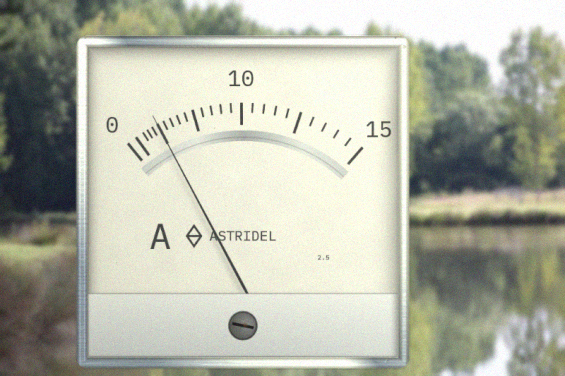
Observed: 5 A
